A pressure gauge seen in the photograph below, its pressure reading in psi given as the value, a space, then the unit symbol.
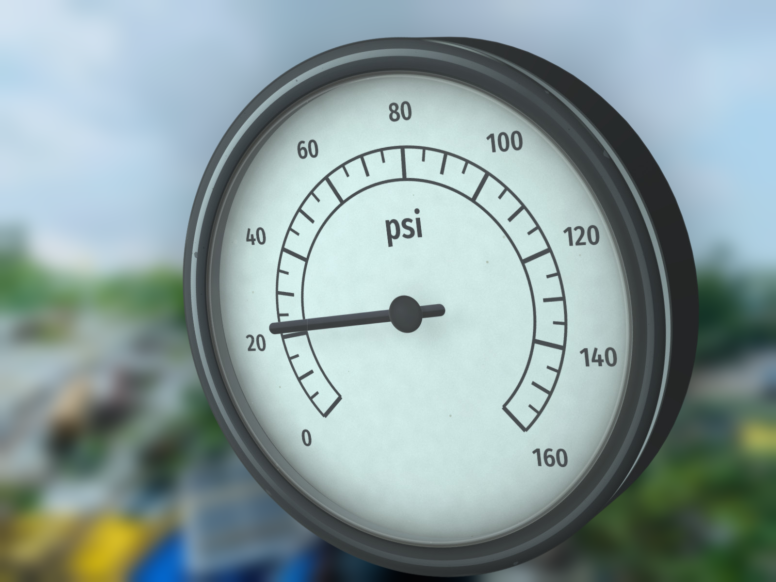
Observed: 22.5 psi
